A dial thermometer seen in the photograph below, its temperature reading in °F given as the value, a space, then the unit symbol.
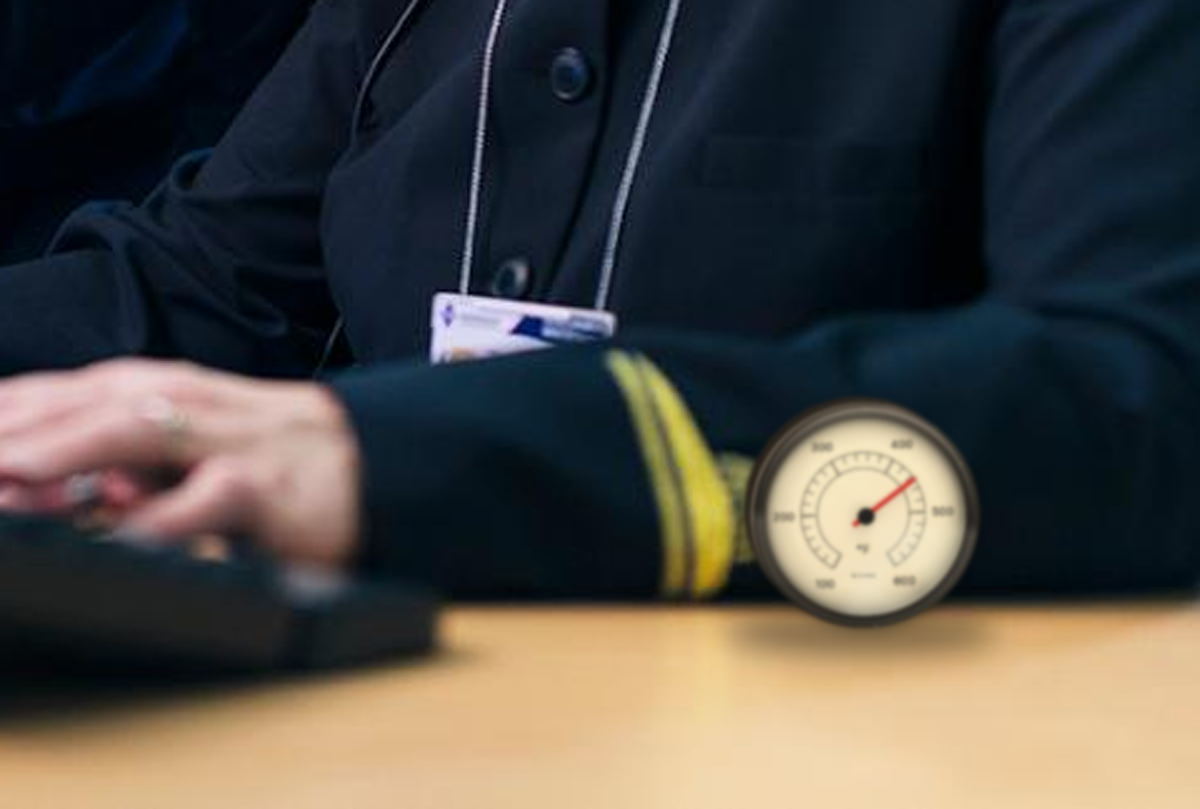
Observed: 440 °F
